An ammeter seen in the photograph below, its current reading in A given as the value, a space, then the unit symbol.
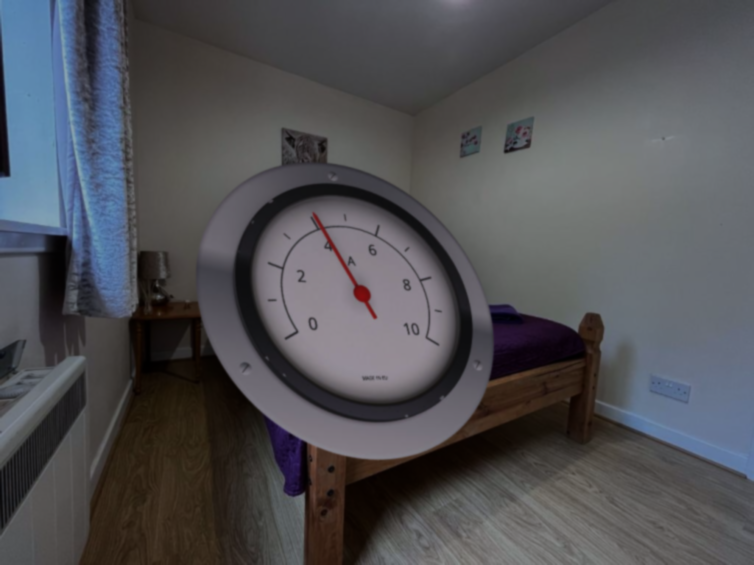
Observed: 4 A
